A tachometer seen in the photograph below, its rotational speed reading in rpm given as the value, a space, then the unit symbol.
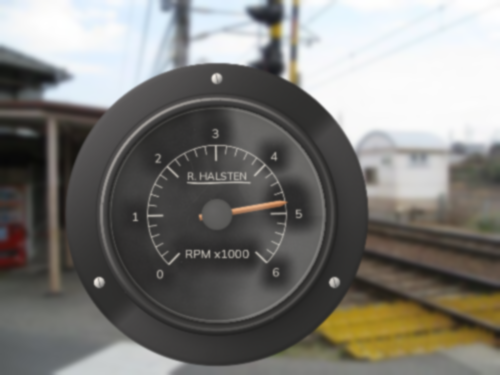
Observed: 4800 rpm
